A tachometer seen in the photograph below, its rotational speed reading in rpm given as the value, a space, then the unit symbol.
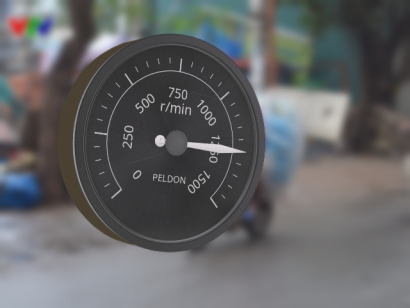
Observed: 1250 rpm
